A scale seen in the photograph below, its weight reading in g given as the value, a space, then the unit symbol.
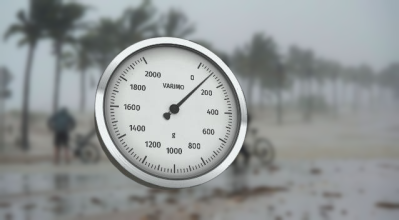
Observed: 100 g
